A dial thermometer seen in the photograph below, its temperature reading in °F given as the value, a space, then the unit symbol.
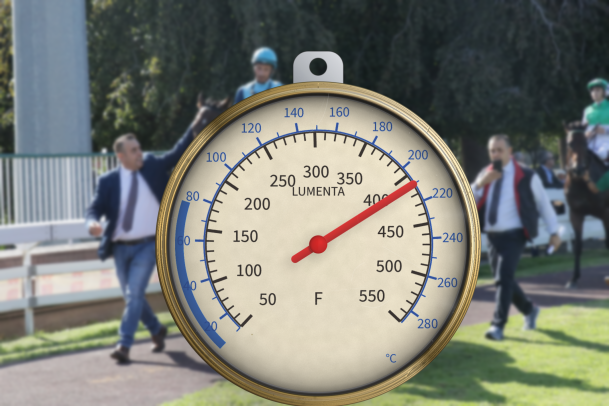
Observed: 410 °F
